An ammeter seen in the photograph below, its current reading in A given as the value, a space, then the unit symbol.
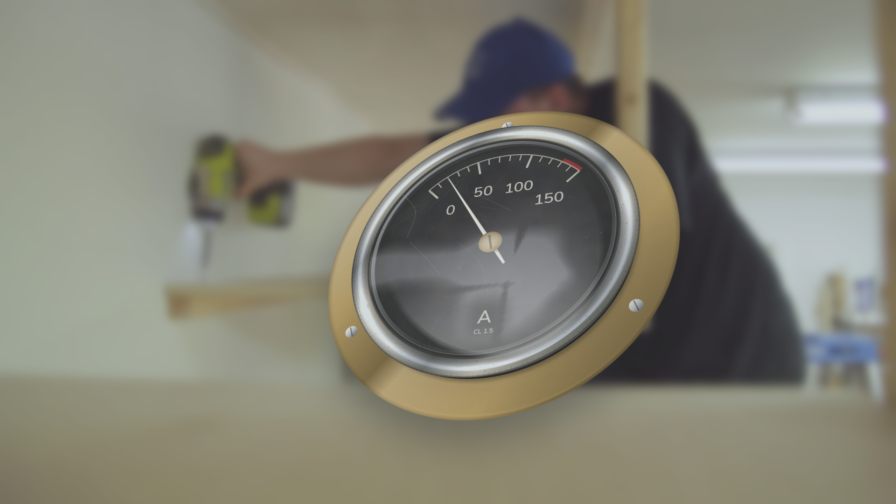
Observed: 20 A
